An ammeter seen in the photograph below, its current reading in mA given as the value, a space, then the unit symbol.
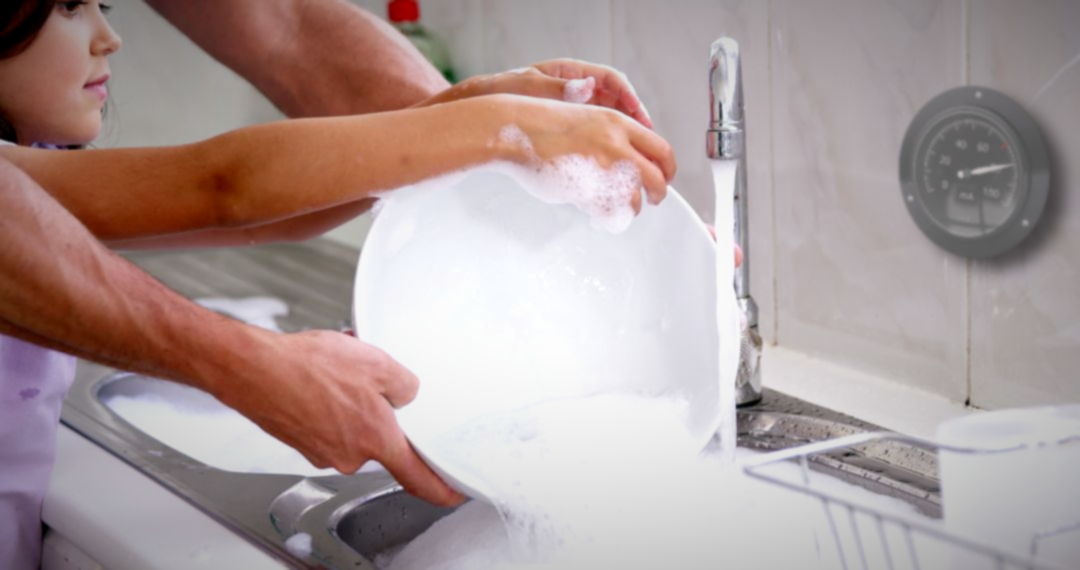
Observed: 80 mA
